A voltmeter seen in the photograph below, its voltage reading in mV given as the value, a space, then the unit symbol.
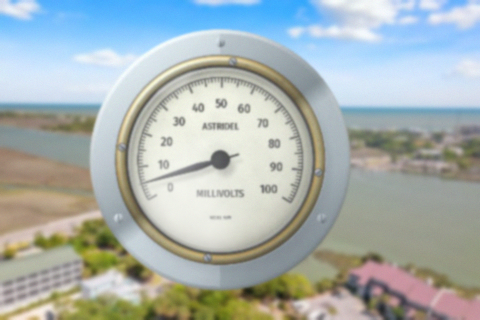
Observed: 5 mV
